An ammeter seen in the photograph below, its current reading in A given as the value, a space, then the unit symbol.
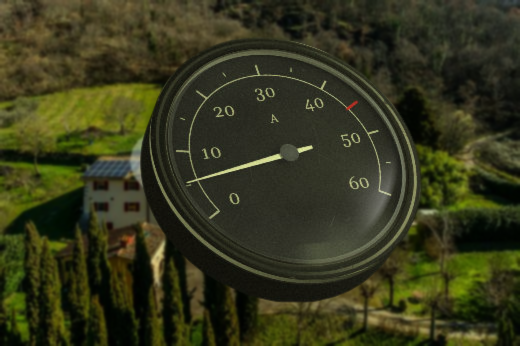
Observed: 5 A
